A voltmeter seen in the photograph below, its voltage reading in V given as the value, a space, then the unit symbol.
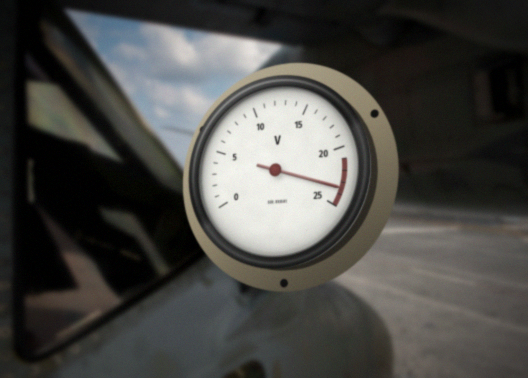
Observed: 23.5 V
